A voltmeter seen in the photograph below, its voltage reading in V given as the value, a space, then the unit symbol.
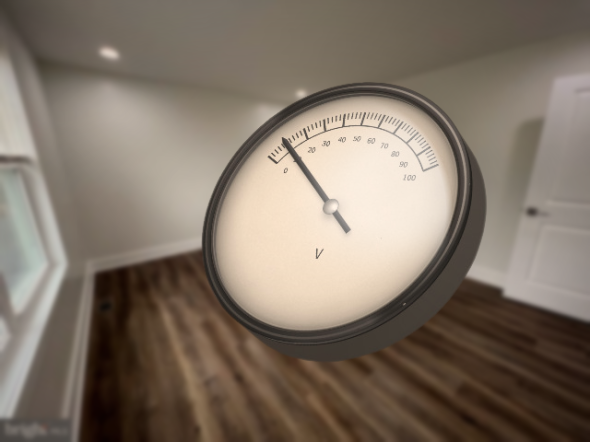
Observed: 10 V
